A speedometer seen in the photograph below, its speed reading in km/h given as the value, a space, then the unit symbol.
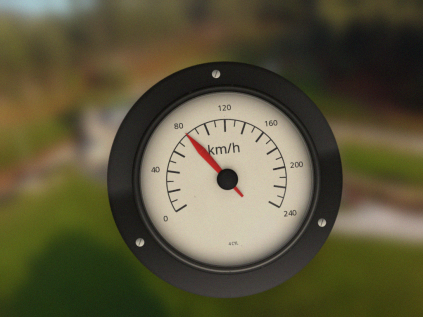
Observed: 80 km/h
